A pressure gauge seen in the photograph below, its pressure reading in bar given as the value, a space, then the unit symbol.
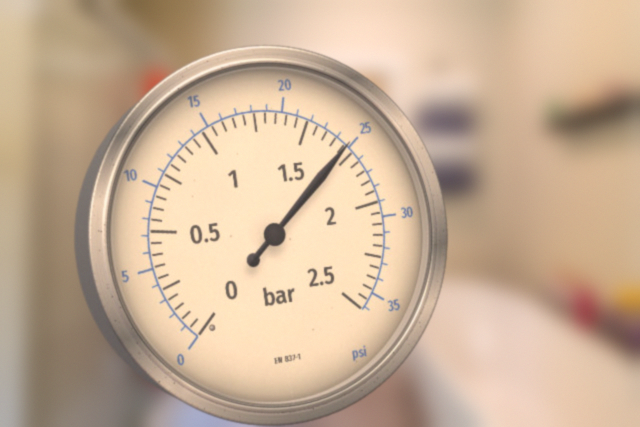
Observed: 1.7 bar
